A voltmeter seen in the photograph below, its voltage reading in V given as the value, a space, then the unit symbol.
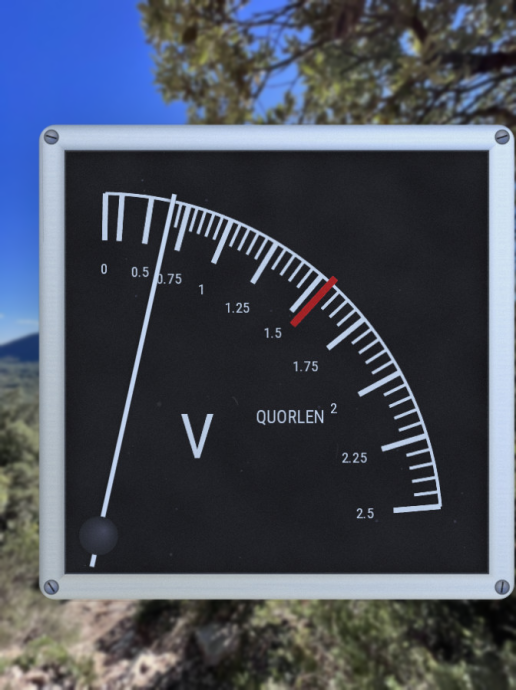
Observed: 0.65 V
